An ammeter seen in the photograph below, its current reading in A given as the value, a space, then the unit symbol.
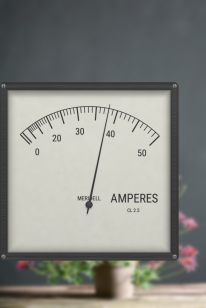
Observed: 38 A
